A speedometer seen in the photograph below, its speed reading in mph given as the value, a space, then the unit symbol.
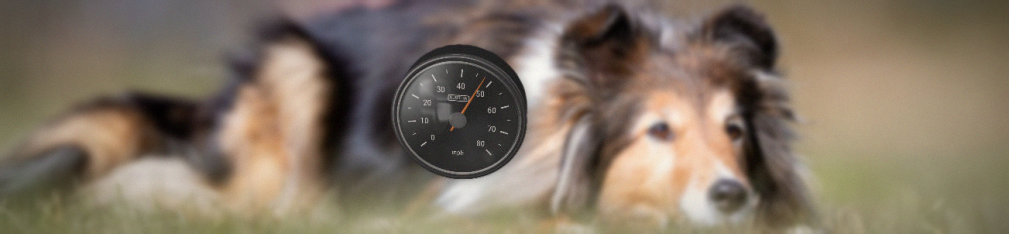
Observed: 47.5 mph
